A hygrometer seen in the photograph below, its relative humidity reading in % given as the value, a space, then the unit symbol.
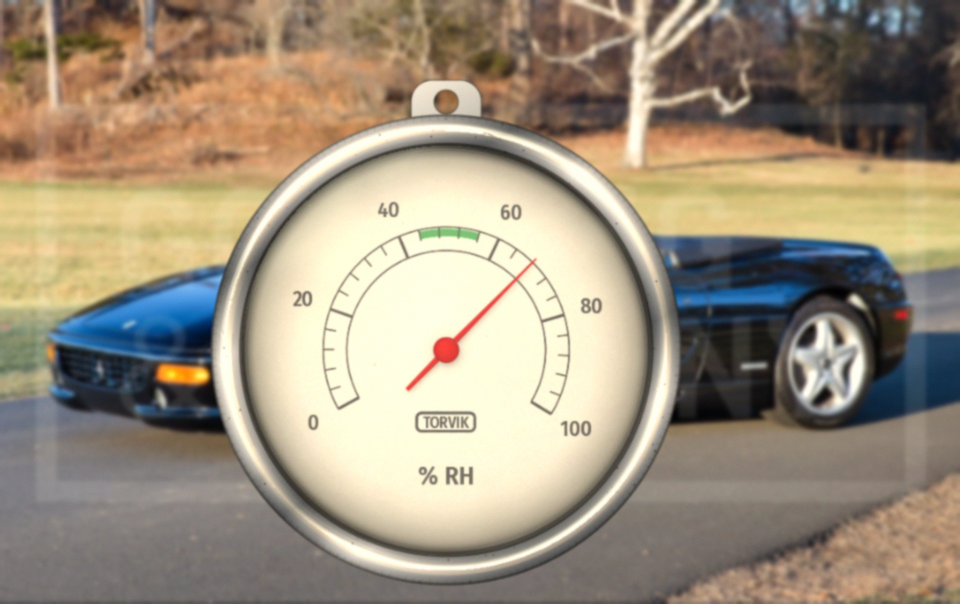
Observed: 68 %
